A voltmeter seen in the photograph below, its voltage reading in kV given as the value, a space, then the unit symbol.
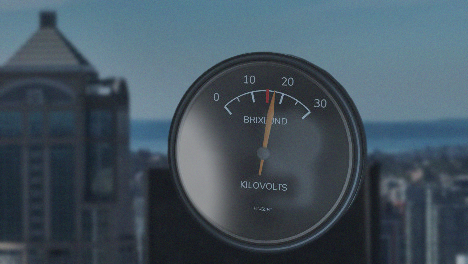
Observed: 17.5 kV
